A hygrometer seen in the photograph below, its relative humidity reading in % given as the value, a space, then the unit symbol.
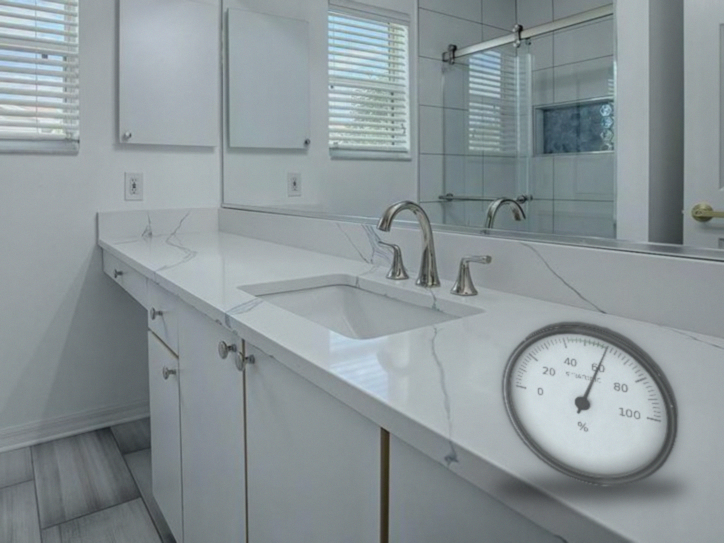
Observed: 60 %
